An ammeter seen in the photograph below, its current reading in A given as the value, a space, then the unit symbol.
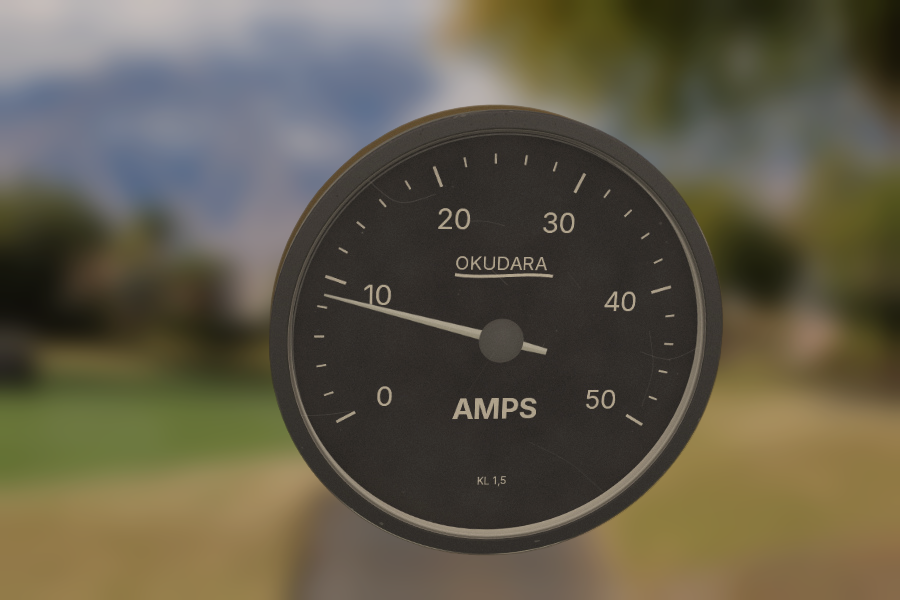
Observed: 9 A
